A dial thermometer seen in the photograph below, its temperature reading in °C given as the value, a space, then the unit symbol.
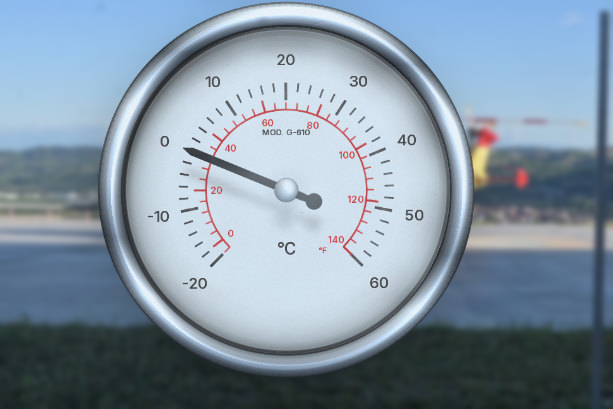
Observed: 0 °C
